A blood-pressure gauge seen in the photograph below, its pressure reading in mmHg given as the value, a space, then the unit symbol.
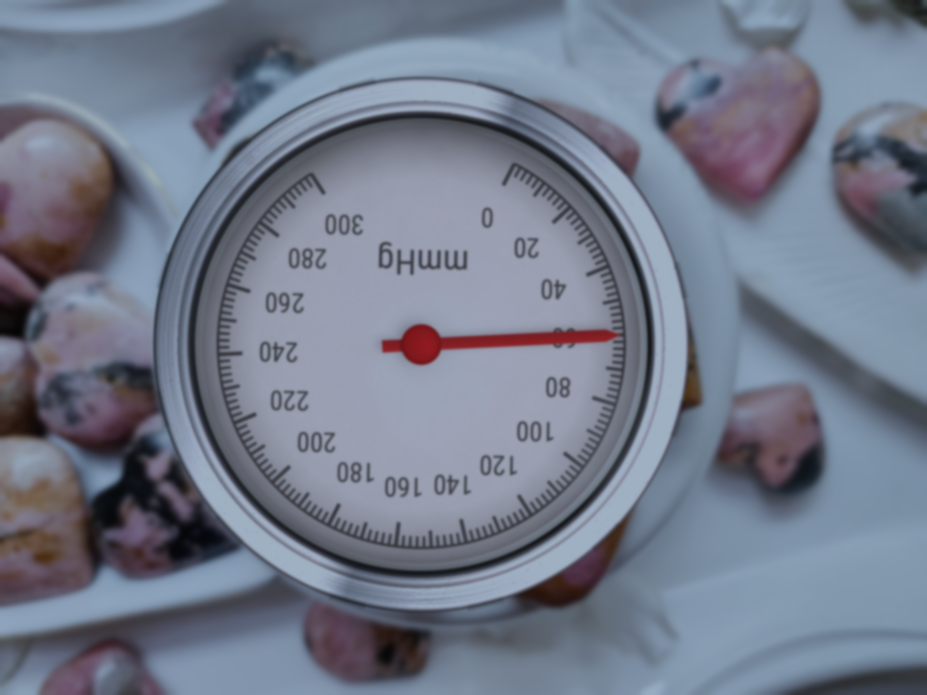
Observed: 60 mmHg
